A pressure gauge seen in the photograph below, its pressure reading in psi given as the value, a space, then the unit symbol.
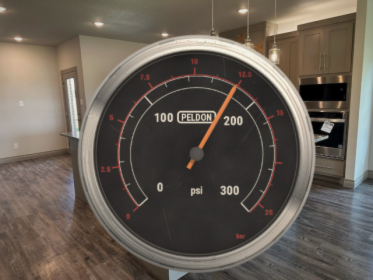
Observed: 180 psi
